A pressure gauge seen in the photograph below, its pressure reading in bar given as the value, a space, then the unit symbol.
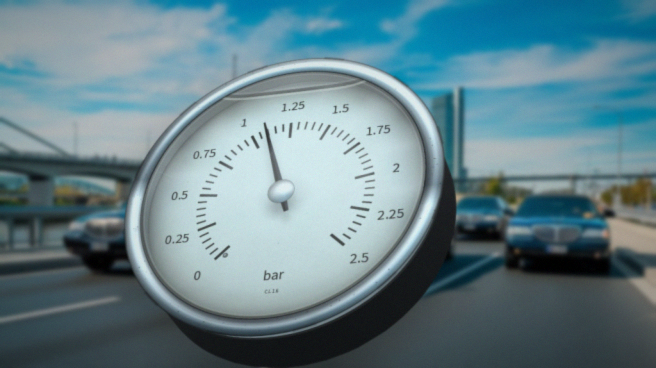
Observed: 1.1 bar
